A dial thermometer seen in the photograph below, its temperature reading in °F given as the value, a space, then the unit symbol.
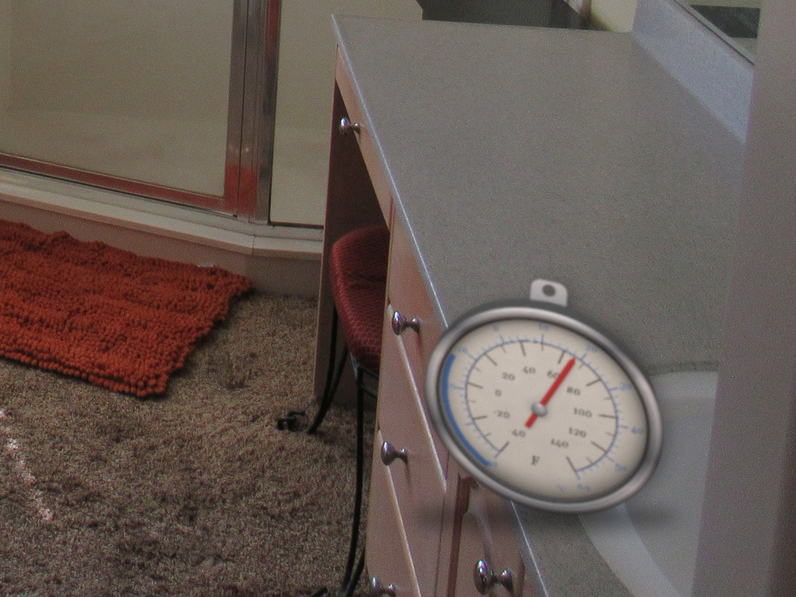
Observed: 65 °F
